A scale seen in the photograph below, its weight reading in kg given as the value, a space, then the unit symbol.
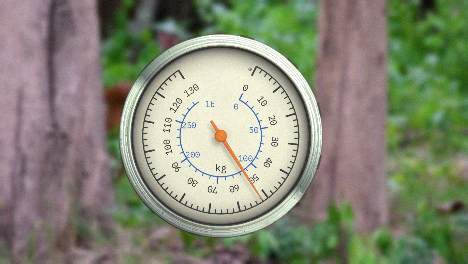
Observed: 52 kg
